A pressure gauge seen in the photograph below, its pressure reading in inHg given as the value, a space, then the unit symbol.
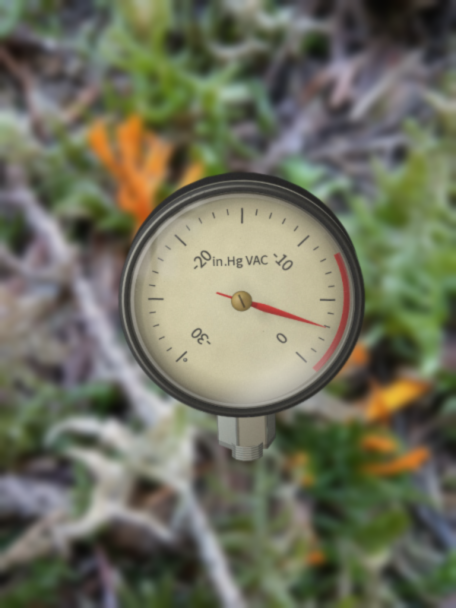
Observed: -3 inHg
